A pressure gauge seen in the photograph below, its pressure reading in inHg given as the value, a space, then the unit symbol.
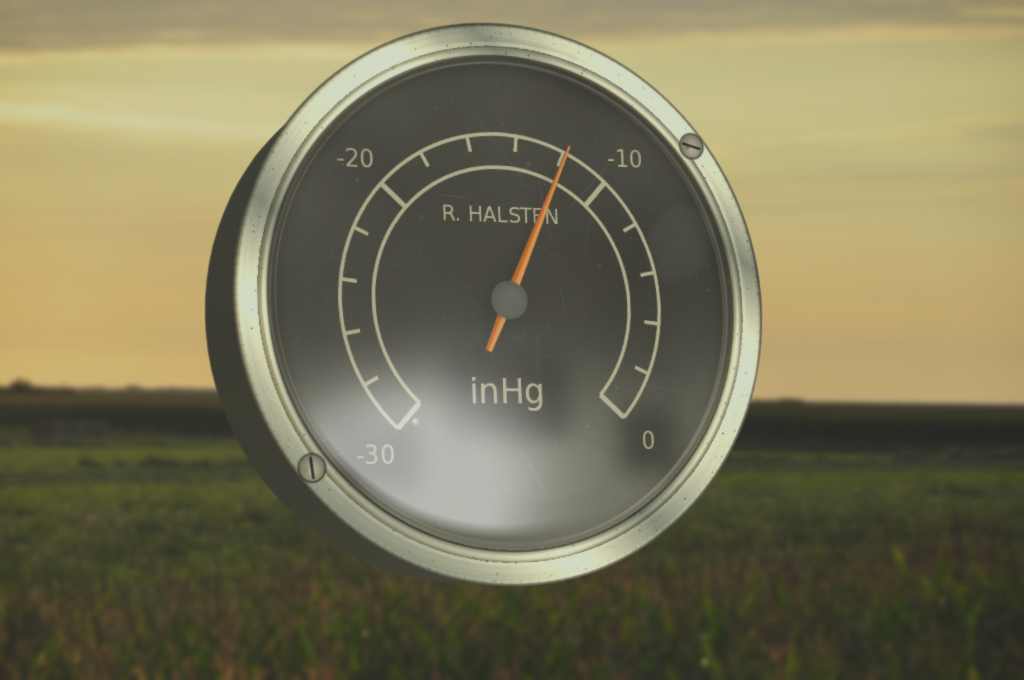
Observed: -12 inHg
